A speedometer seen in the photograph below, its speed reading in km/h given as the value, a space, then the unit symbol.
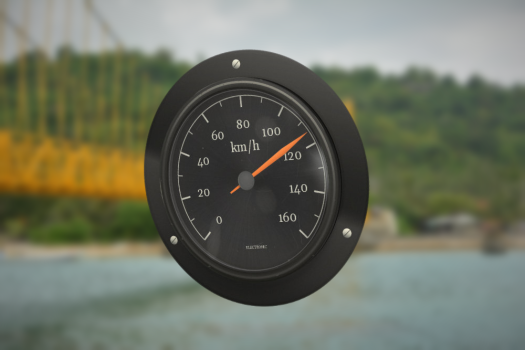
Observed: 115 km/h
